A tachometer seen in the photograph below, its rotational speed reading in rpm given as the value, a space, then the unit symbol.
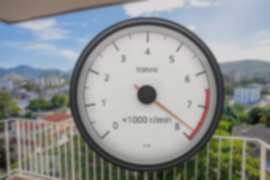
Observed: 7750 rpm
